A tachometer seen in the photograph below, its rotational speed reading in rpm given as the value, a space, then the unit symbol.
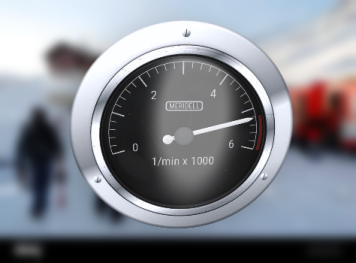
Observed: 5200 rpm
